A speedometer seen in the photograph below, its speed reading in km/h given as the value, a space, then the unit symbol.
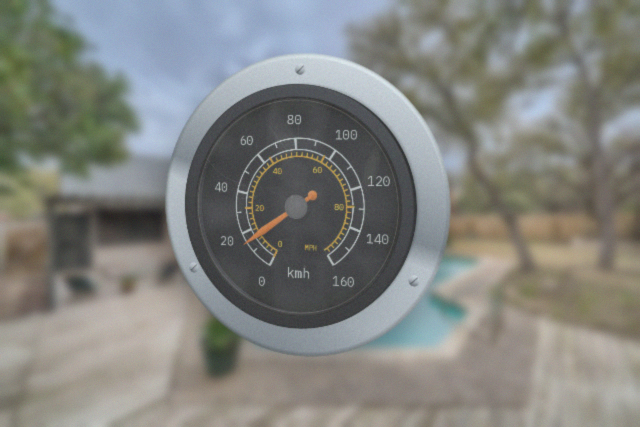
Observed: 15 km/h
